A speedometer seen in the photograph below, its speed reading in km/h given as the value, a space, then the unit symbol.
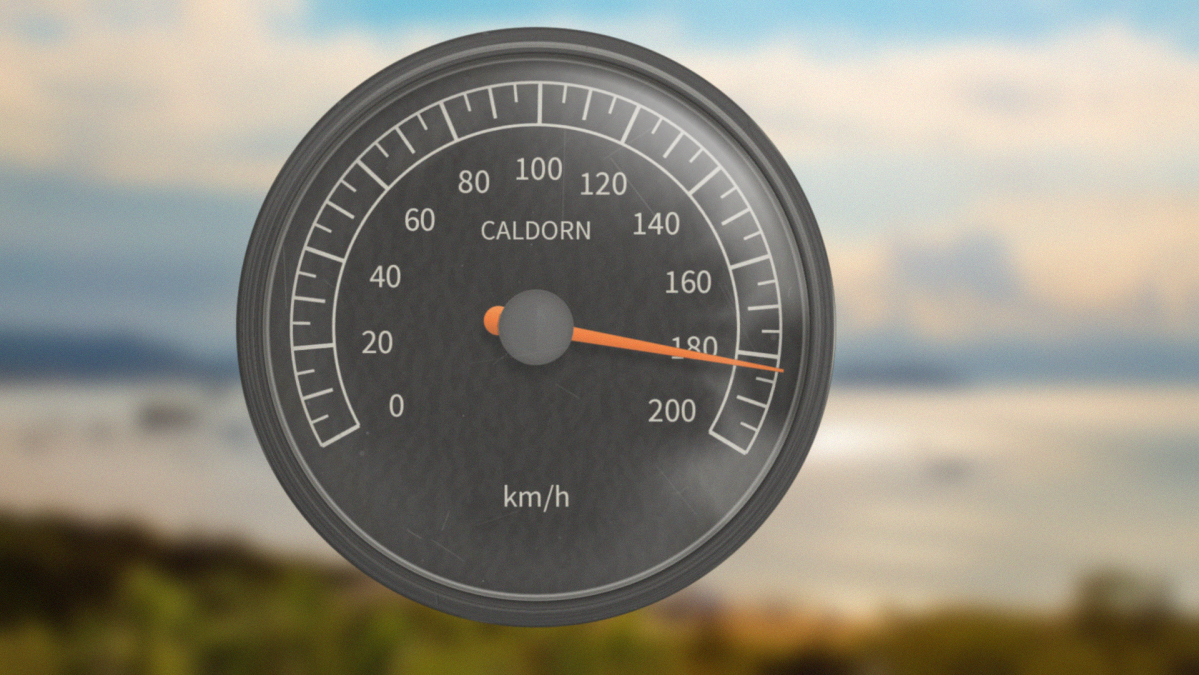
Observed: 182.5 km/h
